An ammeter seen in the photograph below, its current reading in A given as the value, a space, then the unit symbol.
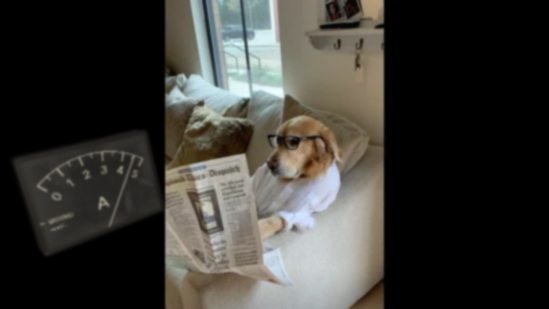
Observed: 4.5 A
